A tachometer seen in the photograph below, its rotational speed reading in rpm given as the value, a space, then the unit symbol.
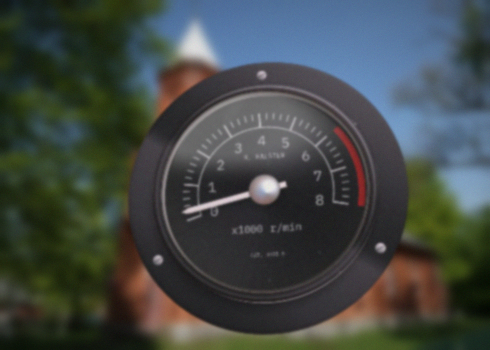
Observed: 200 rpm
